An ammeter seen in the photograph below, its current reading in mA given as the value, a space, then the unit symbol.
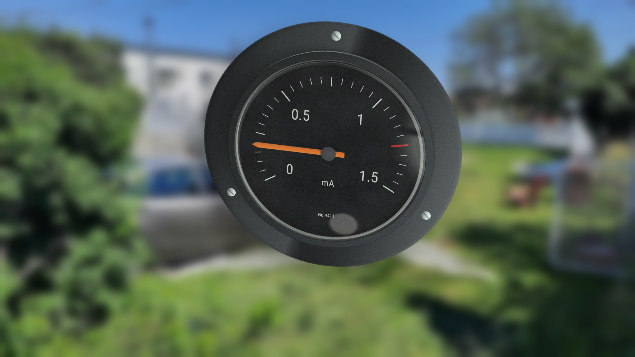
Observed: 0.2 mA
